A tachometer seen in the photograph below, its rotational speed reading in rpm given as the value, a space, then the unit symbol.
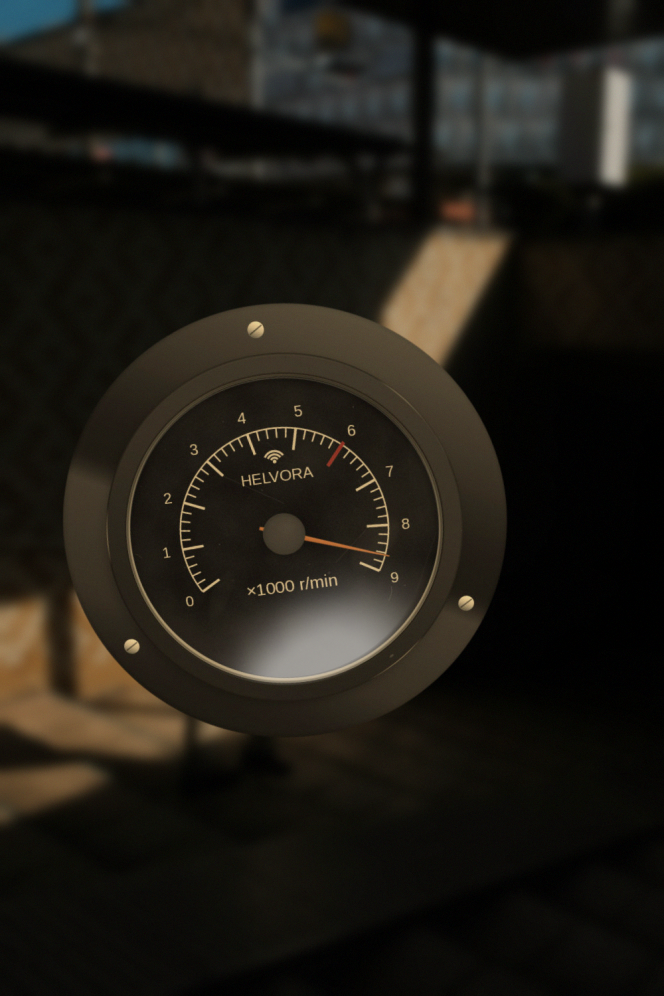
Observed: 8600 rpm
